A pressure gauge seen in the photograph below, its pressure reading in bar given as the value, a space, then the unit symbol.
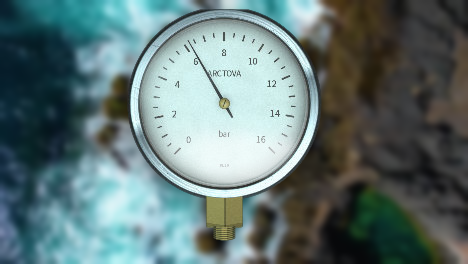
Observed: 6.25 bar
